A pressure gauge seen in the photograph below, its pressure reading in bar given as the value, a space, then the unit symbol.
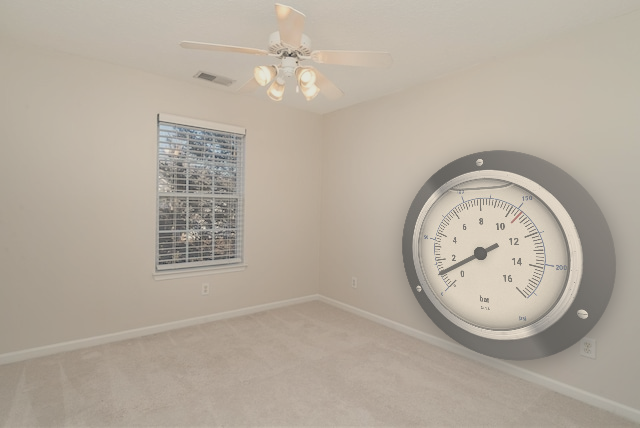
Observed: 1 bar
